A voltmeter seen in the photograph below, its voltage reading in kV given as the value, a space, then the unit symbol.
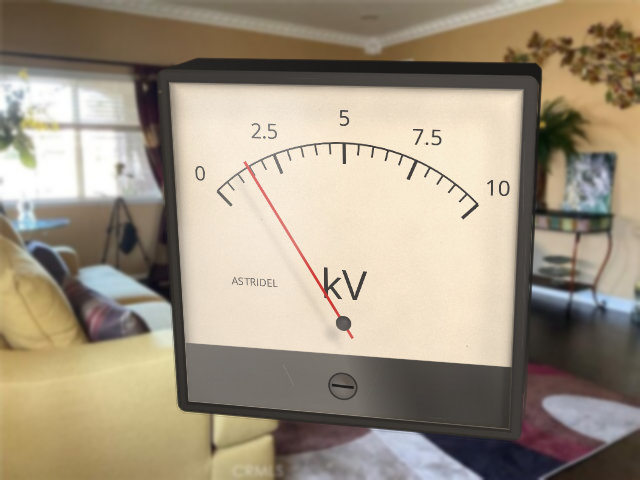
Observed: 1.5 kV
